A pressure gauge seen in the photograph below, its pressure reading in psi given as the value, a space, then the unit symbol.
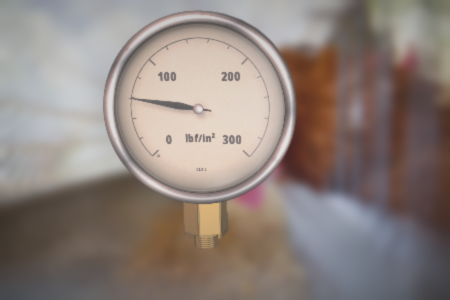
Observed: 60 psi
